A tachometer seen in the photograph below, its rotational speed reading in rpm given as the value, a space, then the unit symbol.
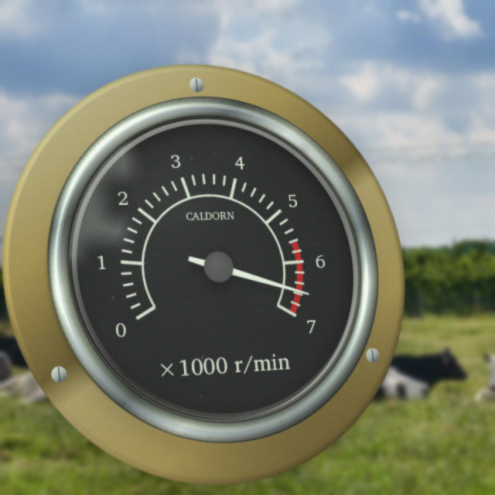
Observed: 6600 rpm
